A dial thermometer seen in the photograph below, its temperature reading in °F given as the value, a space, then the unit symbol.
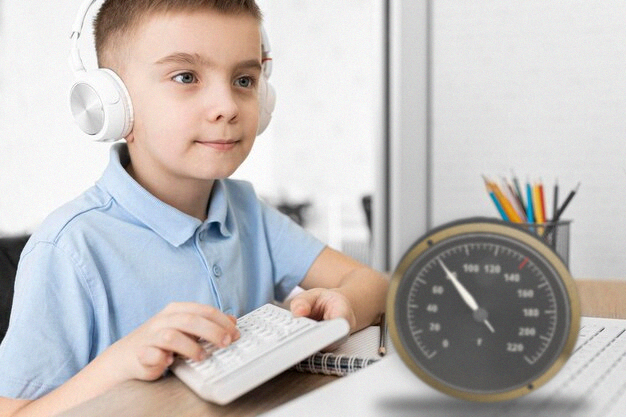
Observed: 80 °F
